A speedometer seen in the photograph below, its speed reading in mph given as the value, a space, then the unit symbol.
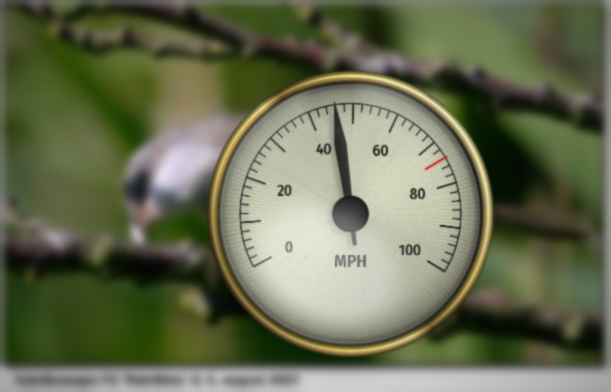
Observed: 46 mph
